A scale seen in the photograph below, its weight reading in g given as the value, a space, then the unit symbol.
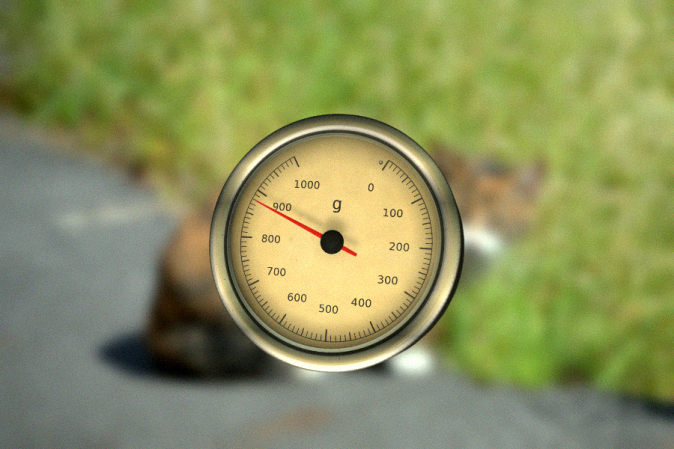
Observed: 880 g
